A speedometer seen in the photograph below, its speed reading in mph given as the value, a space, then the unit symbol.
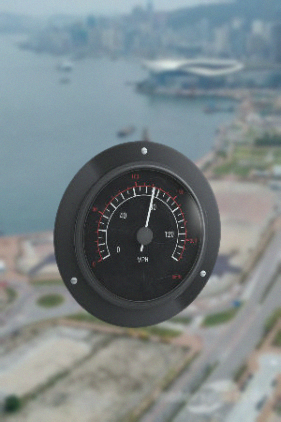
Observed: 75 mph
